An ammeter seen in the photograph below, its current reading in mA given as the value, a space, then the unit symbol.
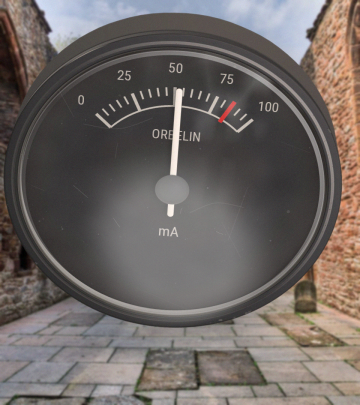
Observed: 52.5 mA
